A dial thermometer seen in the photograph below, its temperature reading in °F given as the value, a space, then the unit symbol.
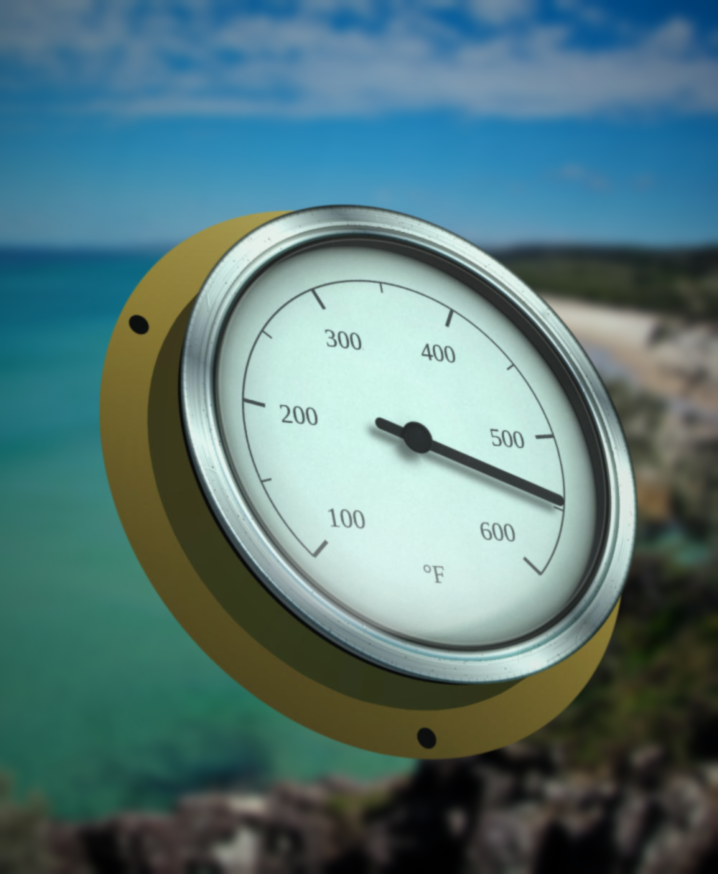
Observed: 550 °F
